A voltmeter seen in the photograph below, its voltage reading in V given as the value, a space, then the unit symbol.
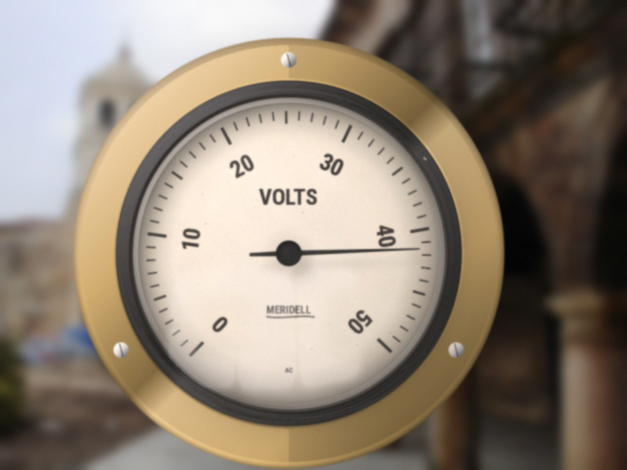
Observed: 41.5 V
